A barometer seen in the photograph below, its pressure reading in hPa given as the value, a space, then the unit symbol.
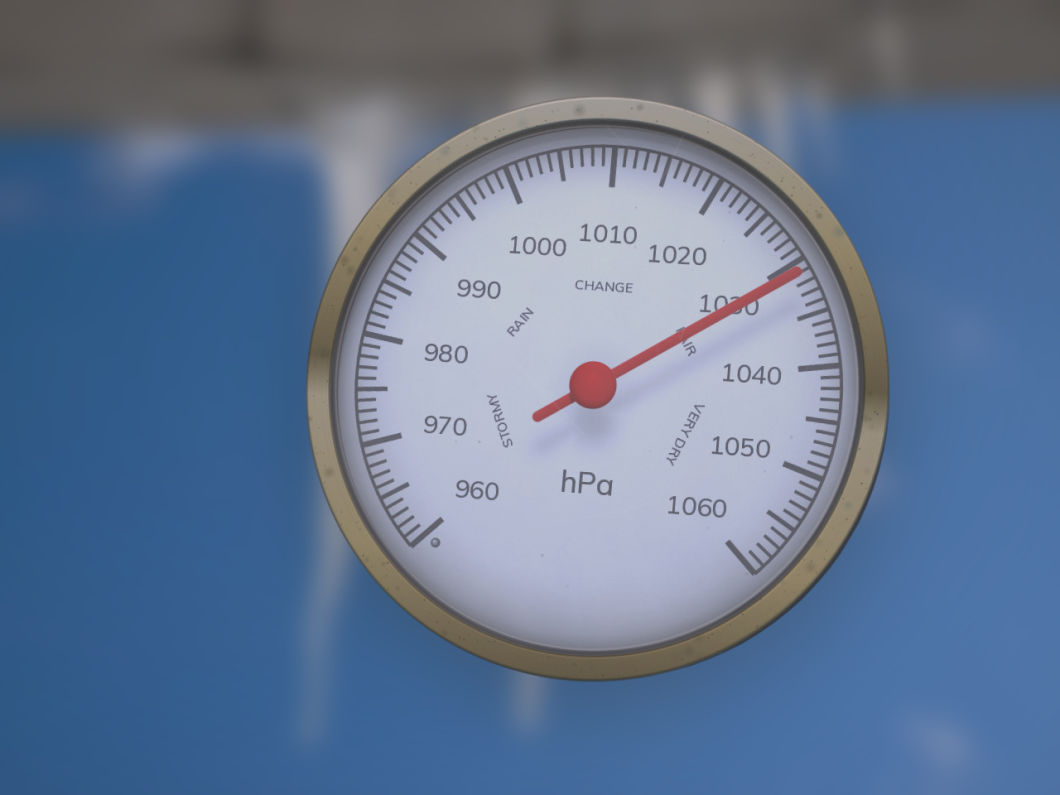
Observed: 1031 hPa
